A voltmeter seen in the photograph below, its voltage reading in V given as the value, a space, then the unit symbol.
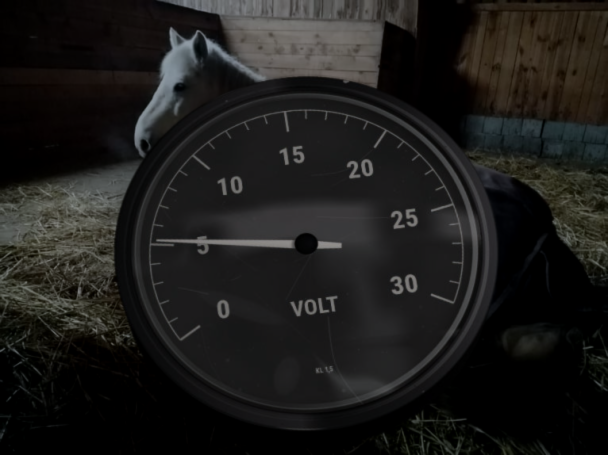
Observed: 5 V
